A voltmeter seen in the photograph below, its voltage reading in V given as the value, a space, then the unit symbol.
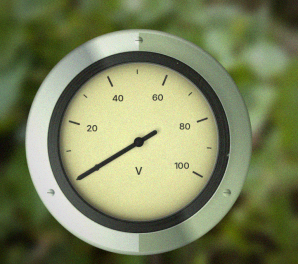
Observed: 0 V
